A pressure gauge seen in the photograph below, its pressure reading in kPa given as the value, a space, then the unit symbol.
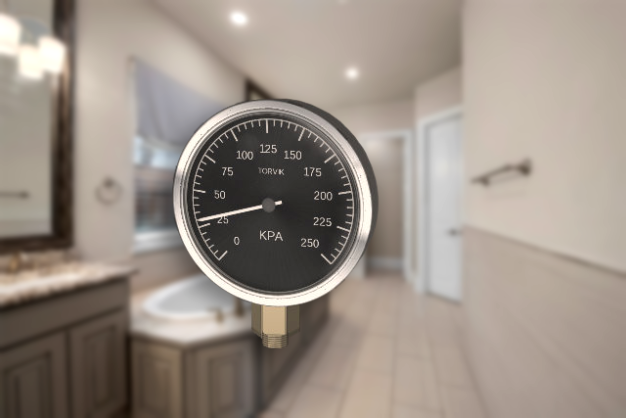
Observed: 30 kPa
